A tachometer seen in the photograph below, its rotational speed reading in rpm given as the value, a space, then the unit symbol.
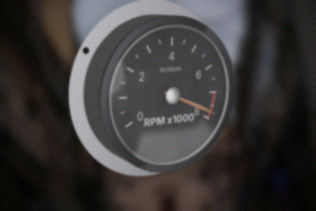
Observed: 7750 rpm
